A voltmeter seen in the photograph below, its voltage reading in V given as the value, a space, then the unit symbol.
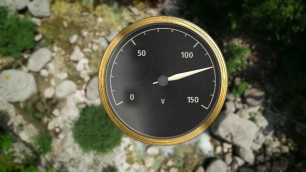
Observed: 120 V
